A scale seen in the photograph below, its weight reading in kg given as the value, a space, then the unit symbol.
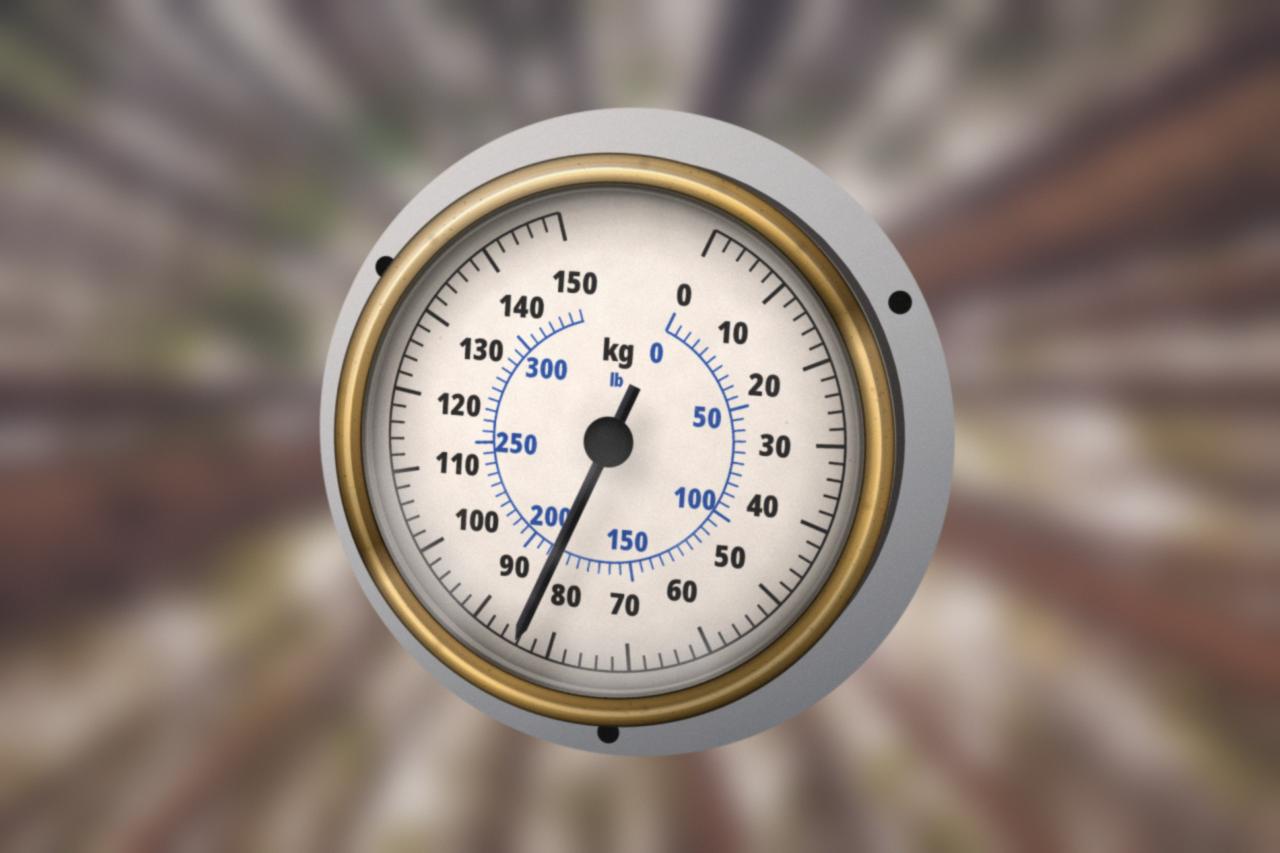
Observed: 84 kg
